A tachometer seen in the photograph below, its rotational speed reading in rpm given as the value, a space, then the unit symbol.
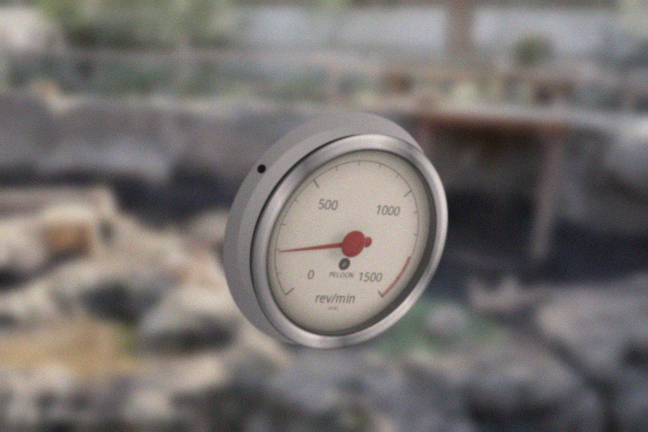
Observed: 200 rpm
